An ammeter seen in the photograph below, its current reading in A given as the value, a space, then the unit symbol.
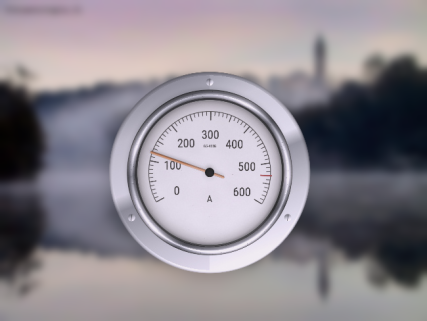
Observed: 120 A
